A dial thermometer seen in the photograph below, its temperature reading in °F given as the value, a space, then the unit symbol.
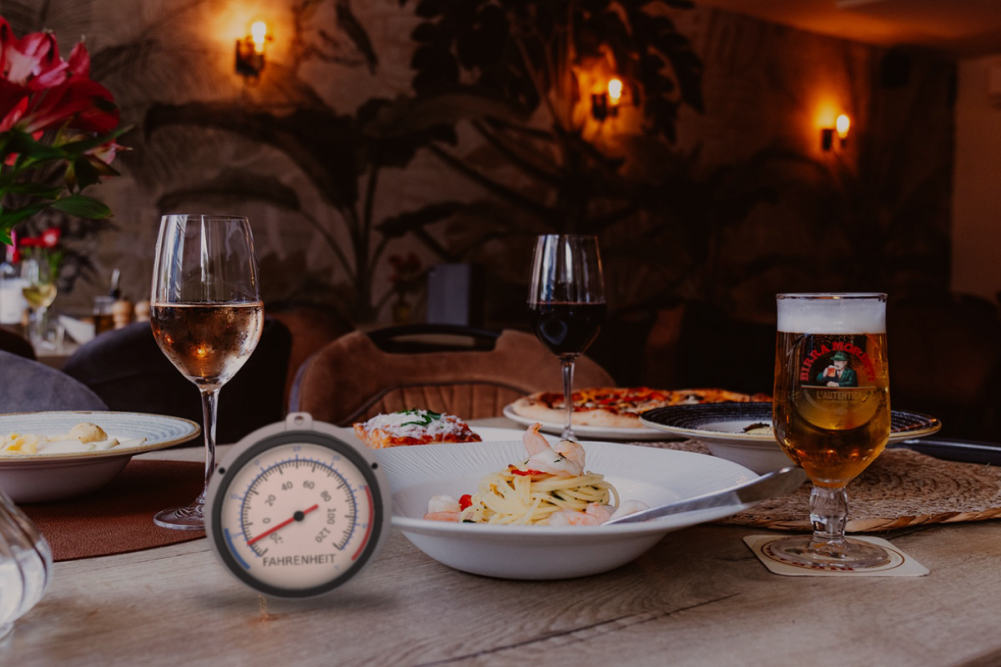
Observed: -10 °F
